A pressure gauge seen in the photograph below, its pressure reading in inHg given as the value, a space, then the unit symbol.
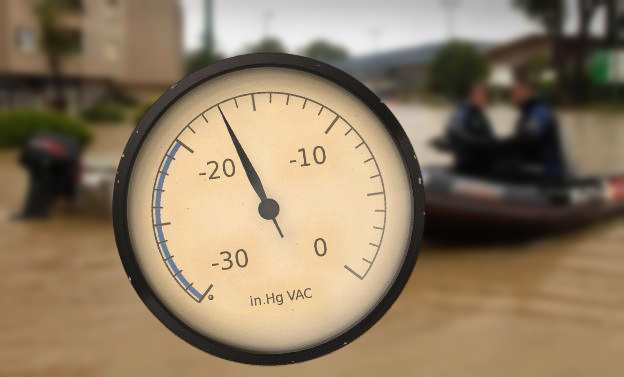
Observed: -17 inHg
